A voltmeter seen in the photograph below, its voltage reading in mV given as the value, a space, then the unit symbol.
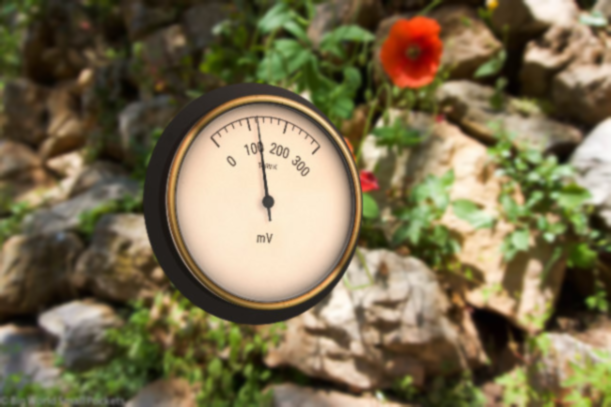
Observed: 120 mV
